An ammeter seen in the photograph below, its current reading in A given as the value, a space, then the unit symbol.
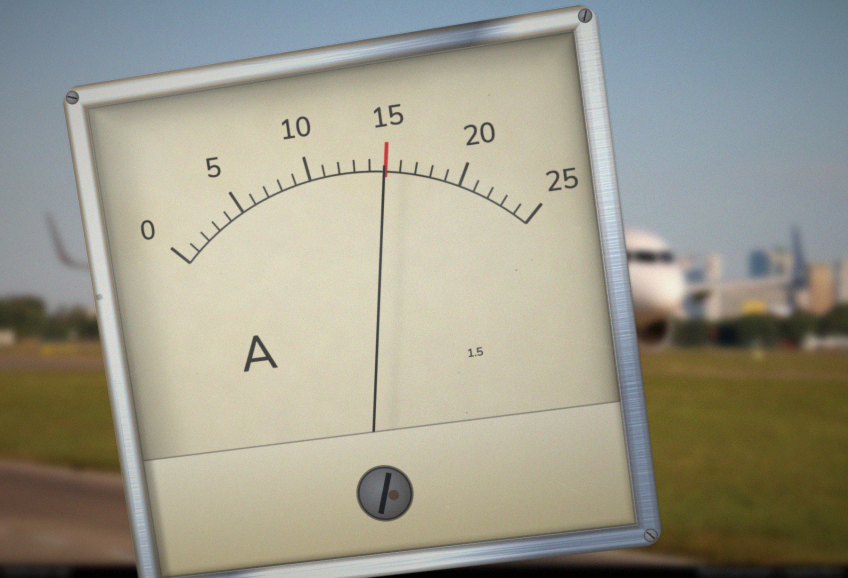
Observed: 15 A
